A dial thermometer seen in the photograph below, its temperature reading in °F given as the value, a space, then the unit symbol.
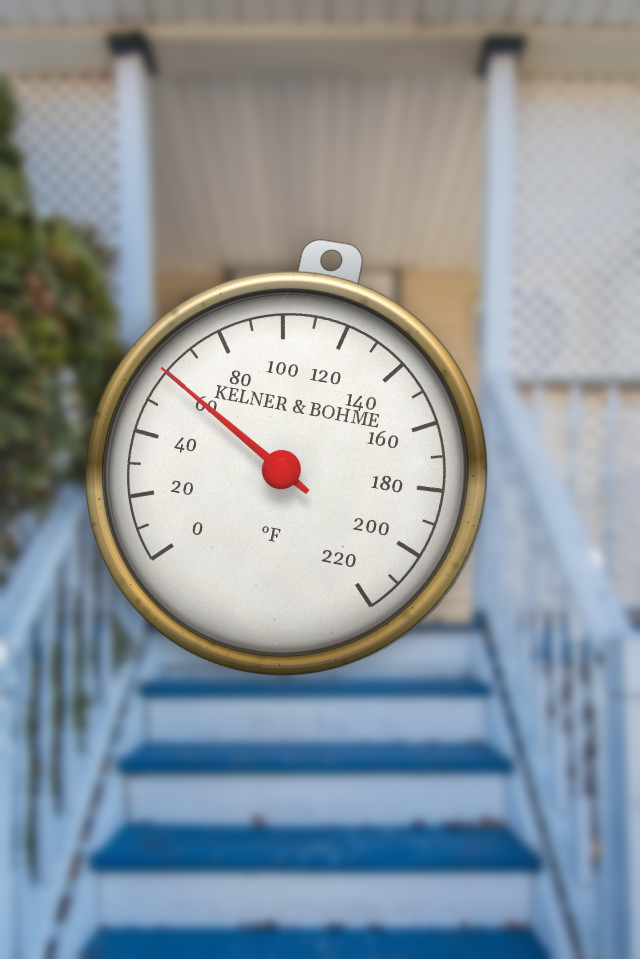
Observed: 60 °F
